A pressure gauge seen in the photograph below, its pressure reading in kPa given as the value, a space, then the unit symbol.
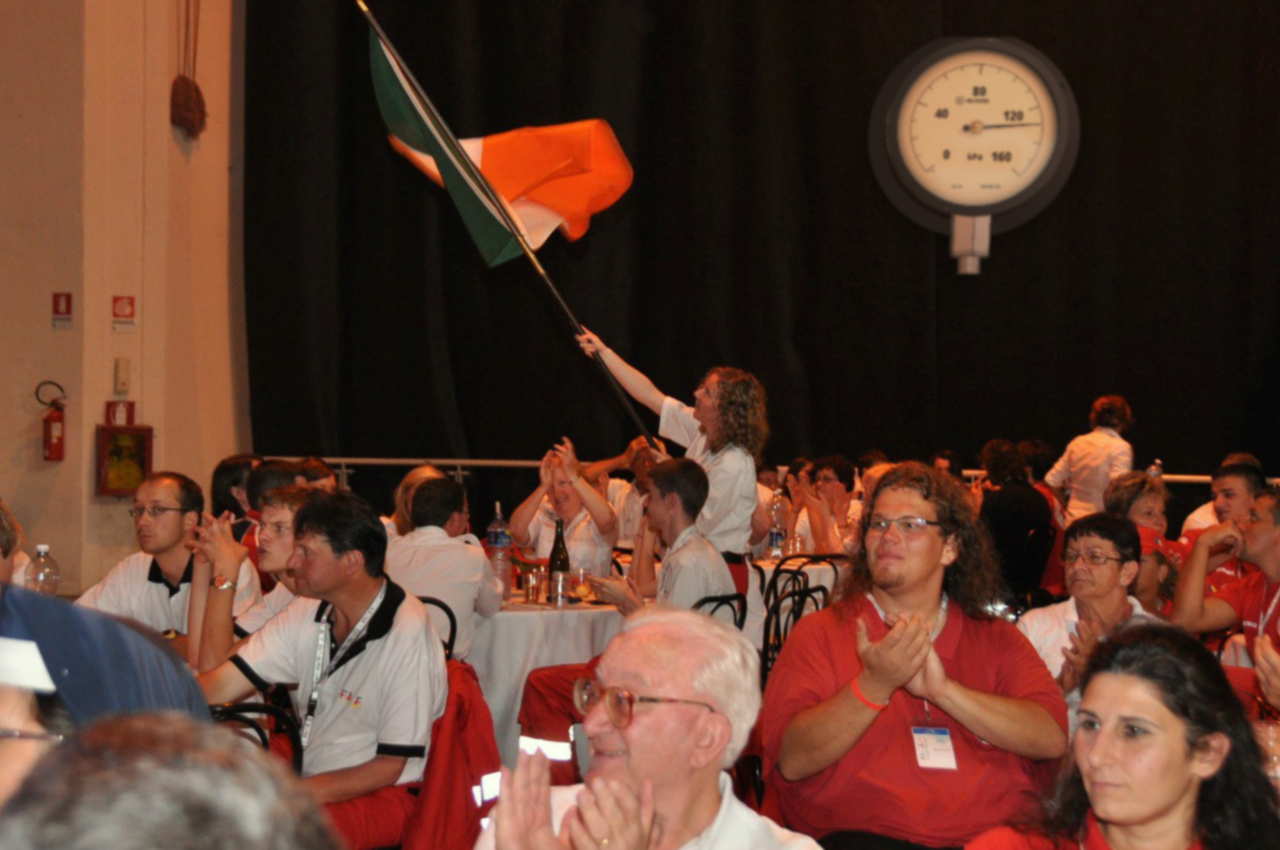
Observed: 130 kPa
